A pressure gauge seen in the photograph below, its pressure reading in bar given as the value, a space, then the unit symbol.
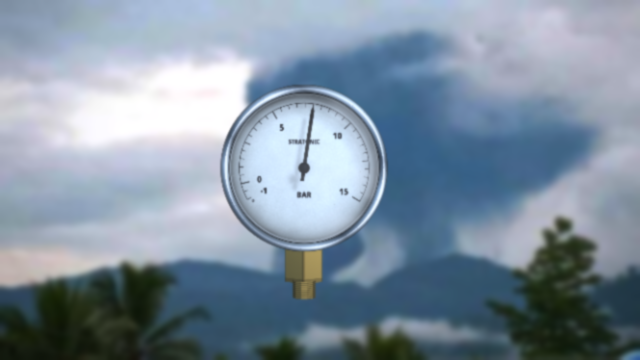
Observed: 7.5 bar
